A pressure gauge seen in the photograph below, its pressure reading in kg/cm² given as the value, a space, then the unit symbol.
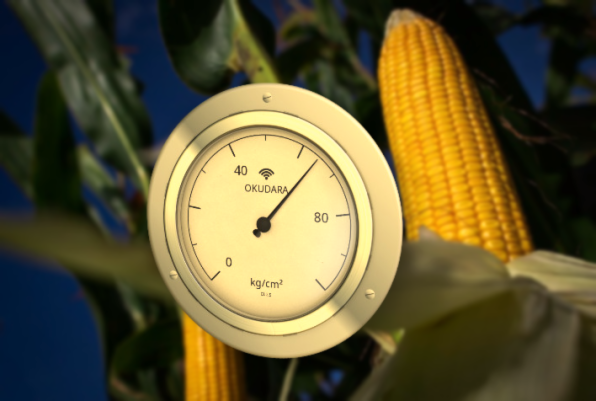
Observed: 65 kg/cm²
